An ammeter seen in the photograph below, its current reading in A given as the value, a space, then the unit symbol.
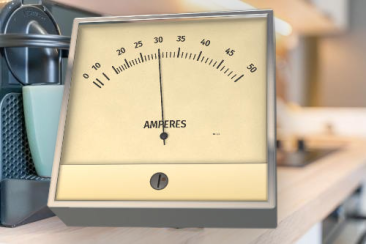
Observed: 30 A
